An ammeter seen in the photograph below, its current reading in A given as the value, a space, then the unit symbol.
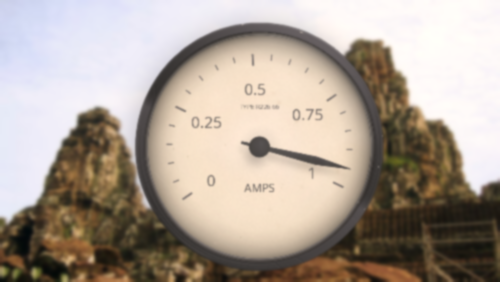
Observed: 0.95 A
